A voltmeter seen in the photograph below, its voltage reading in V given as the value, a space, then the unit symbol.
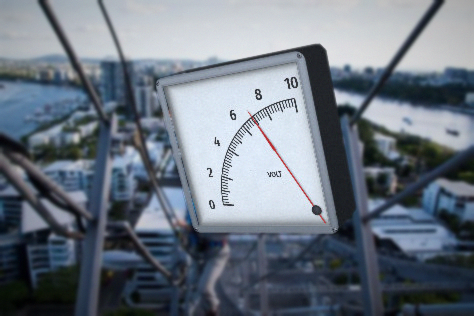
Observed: 7 V
